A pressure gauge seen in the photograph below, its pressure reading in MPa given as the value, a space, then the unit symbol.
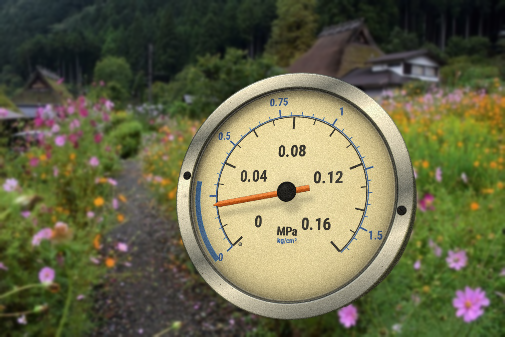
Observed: 0.02 MPa
